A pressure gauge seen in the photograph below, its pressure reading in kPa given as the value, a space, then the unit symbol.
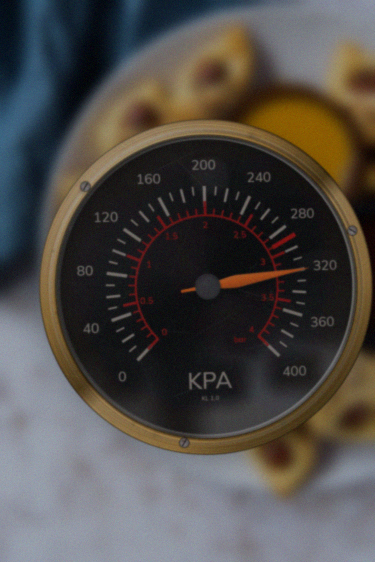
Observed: 320 kPa
